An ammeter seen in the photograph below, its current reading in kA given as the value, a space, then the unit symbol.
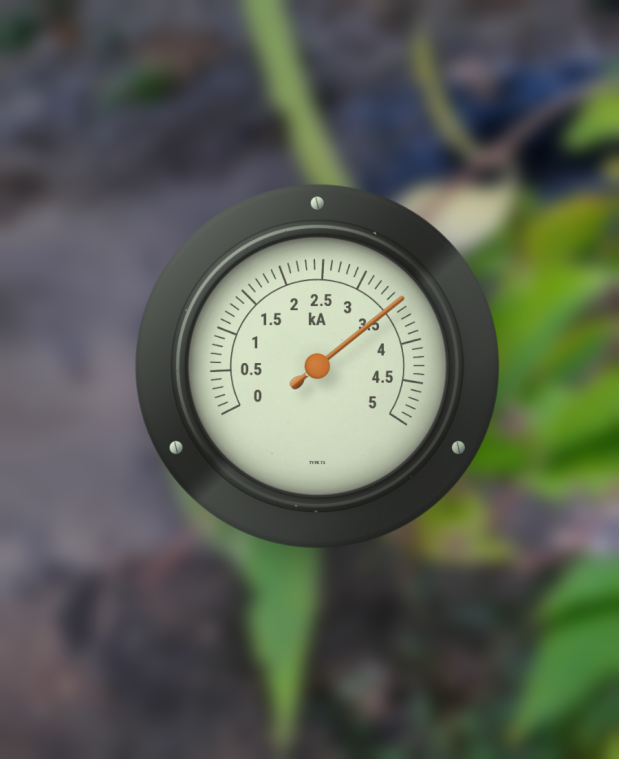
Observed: 3.5 kA
